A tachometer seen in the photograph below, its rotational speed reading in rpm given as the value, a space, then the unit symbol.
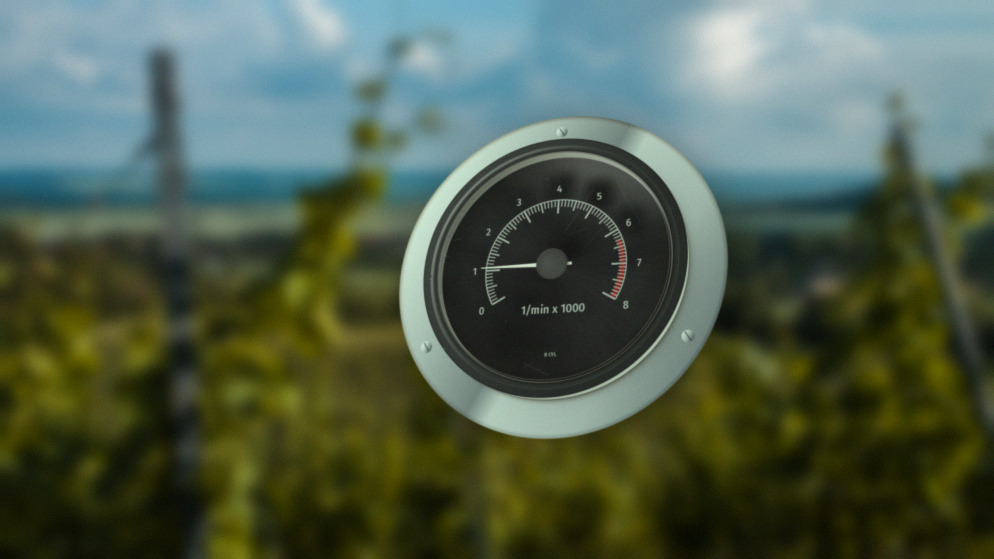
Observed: 1000 rpm
